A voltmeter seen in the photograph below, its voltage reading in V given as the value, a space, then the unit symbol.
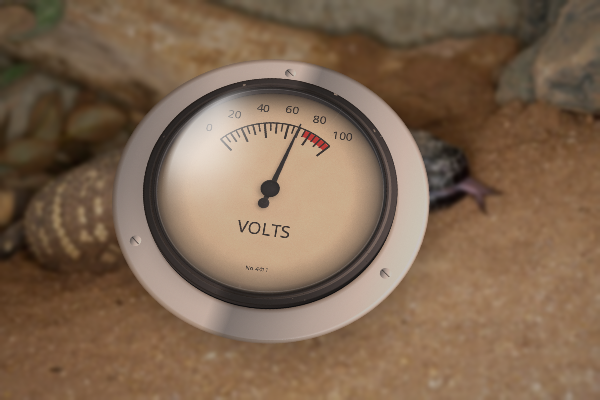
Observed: 70 V
